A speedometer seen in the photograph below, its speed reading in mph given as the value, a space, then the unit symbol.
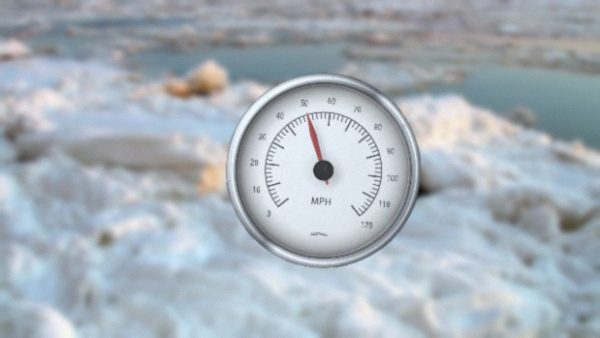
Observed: 50 mph
